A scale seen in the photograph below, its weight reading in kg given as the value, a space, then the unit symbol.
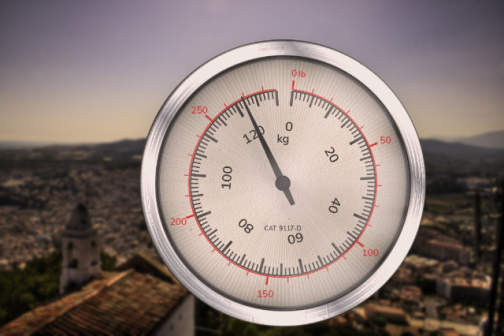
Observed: 122 kg
